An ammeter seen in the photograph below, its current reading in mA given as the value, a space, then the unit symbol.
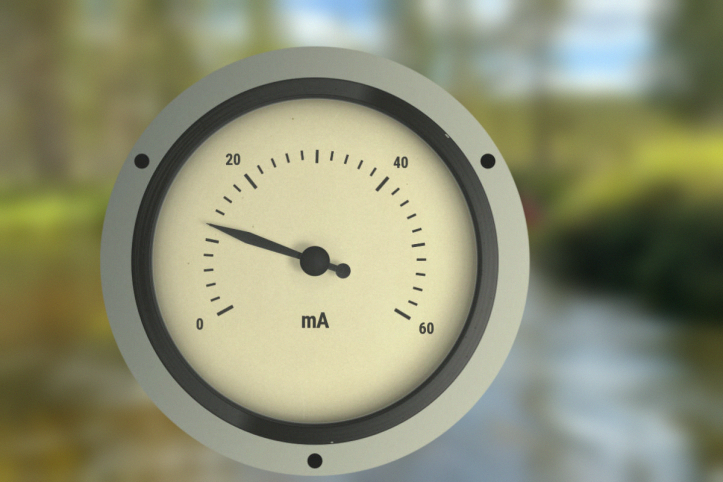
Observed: 12 mA
